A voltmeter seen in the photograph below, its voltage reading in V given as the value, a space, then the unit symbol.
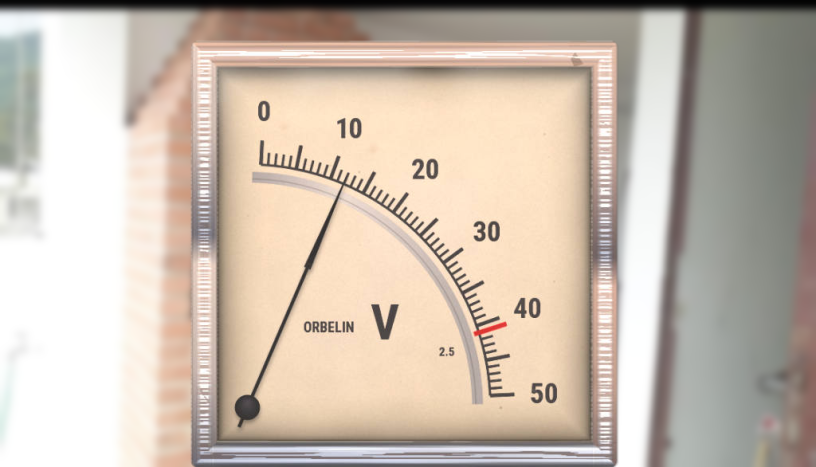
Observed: 12 V
